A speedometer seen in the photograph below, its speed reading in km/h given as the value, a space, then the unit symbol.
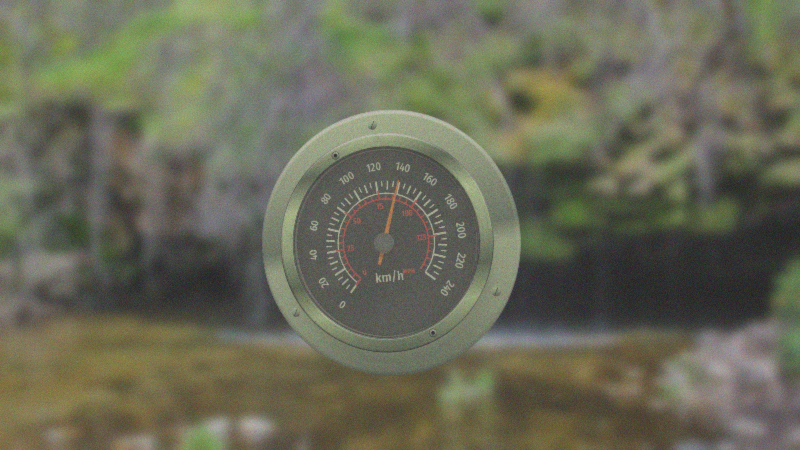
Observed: 140 km/h
